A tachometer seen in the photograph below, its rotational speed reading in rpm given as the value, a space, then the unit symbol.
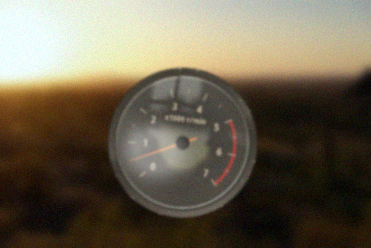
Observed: 500 rpm
